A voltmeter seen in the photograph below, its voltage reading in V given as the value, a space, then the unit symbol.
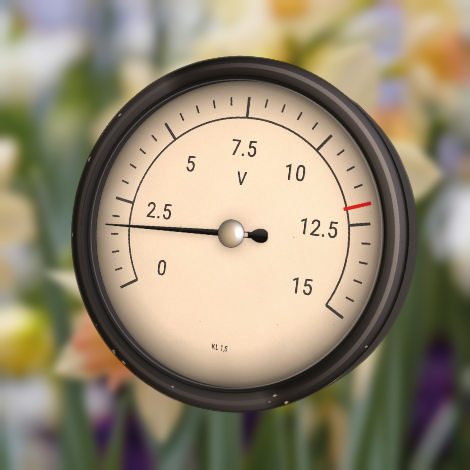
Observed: 1.75 V
